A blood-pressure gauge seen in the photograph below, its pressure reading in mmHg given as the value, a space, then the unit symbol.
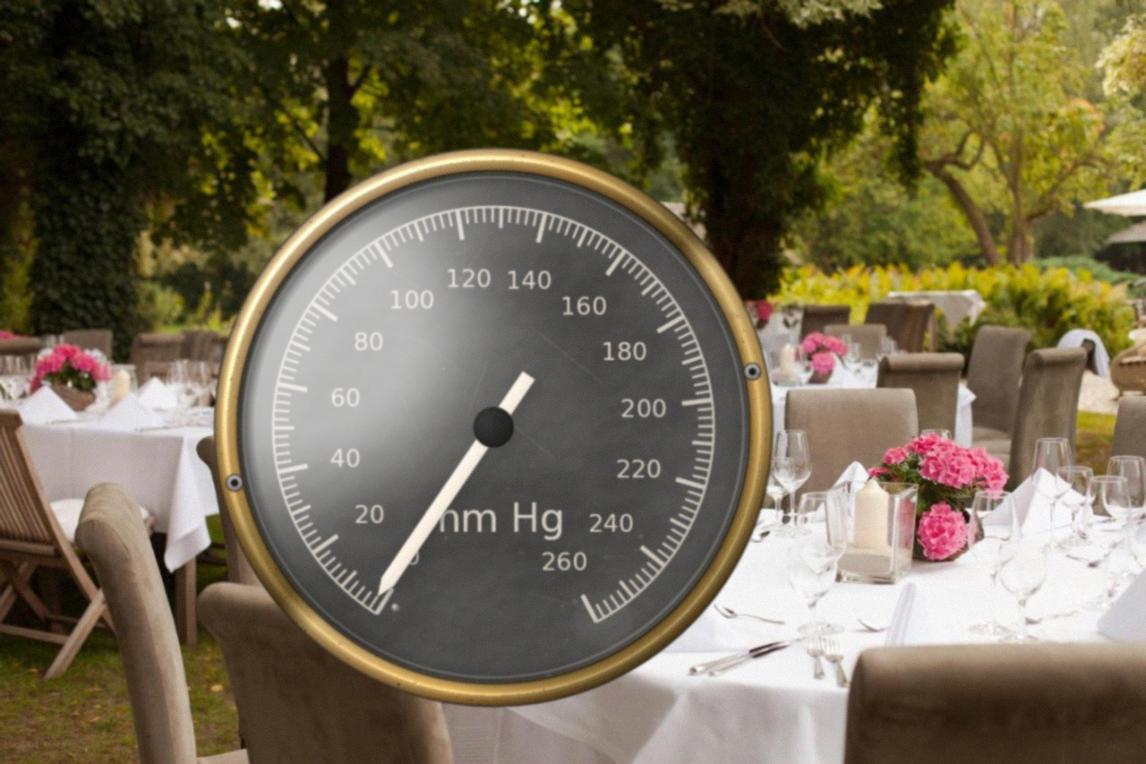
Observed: 2 mmHg
